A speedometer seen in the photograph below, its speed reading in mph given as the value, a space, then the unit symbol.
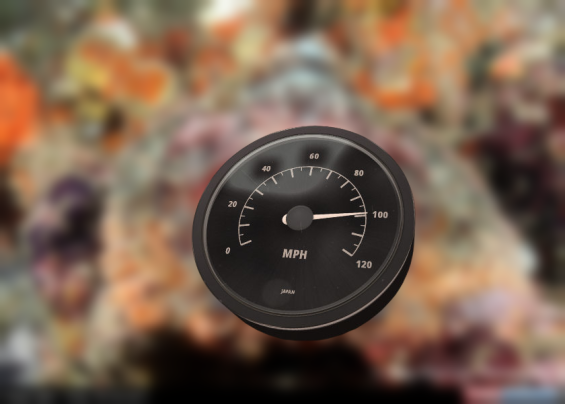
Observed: 100 mph
